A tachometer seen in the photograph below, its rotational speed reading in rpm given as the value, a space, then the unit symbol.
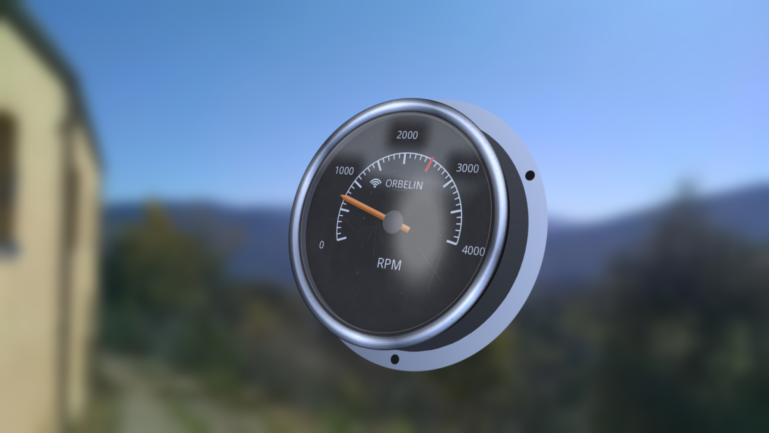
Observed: 700 rpm
